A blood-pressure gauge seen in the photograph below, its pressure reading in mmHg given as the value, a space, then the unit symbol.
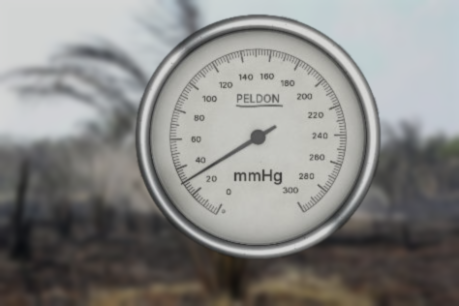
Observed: 30 mmHg
